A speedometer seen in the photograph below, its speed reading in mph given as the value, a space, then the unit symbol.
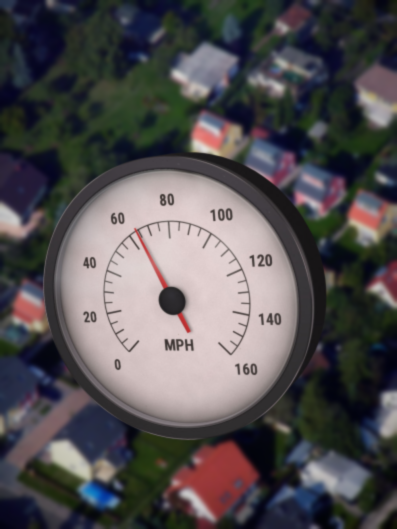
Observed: 65 mph
